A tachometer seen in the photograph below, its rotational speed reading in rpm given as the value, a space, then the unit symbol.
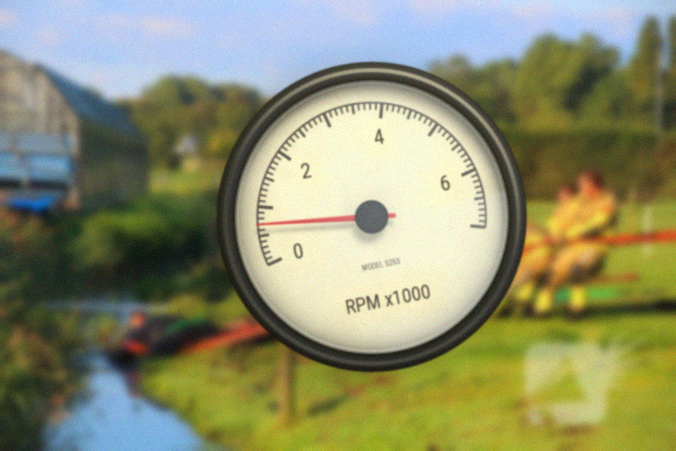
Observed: 700 rpm
